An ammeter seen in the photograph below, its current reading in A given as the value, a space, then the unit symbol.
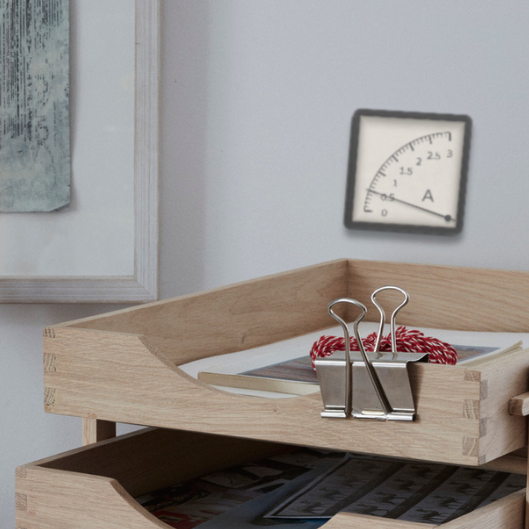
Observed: 0.5 A
